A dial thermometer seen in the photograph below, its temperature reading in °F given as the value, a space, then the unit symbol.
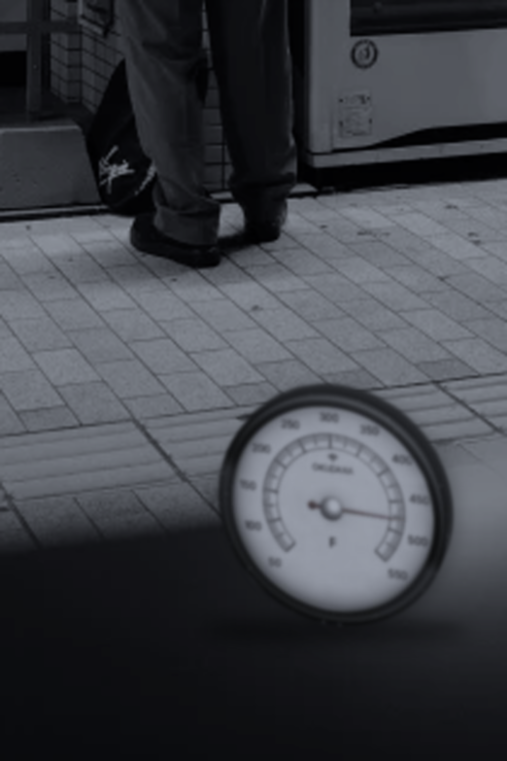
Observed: 475 °F
